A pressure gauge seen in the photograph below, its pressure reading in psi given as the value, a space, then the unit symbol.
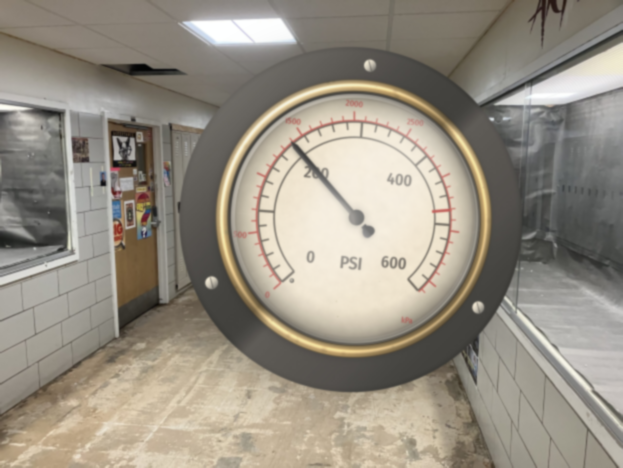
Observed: 200 psi
